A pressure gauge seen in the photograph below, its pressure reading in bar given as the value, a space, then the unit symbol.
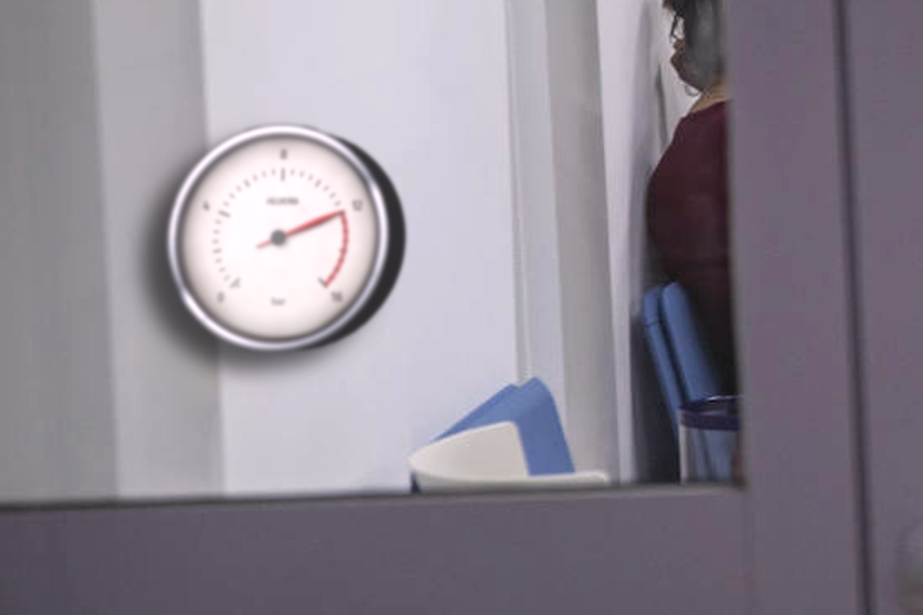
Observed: 12 bar
